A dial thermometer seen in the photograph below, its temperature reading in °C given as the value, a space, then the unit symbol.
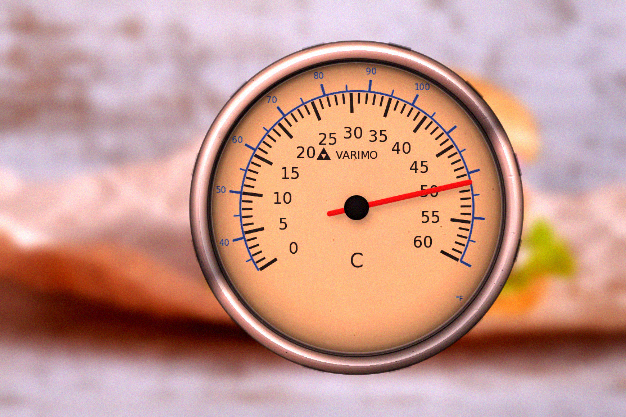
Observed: 50 °C
